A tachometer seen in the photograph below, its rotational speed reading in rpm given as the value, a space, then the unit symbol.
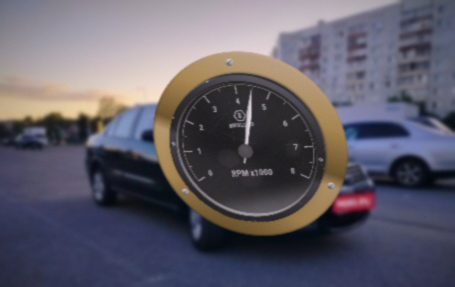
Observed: 4500 rpm
